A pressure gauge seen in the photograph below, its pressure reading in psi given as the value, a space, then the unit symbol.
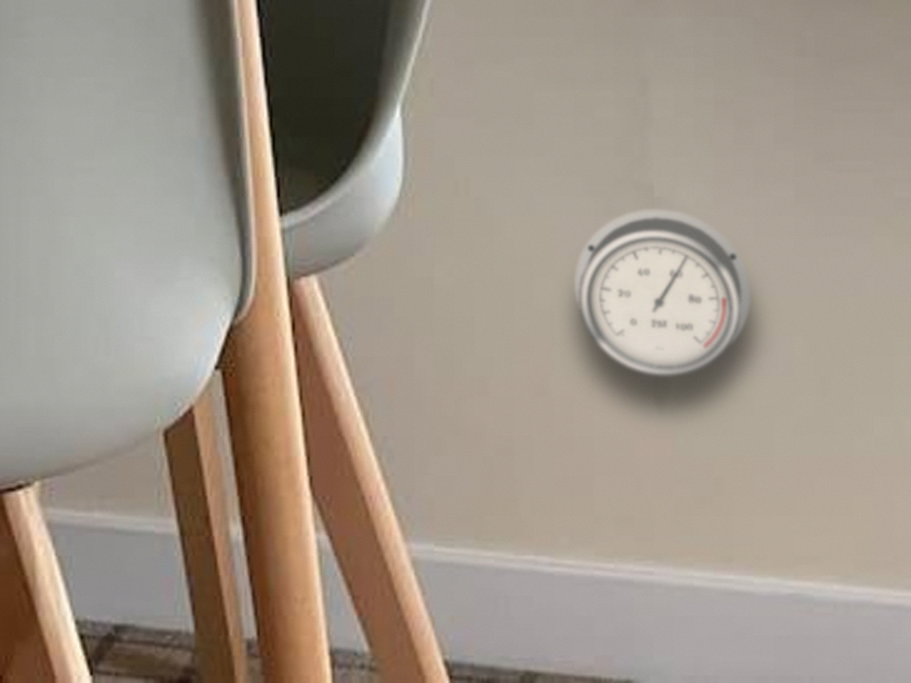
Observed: 60 psi
